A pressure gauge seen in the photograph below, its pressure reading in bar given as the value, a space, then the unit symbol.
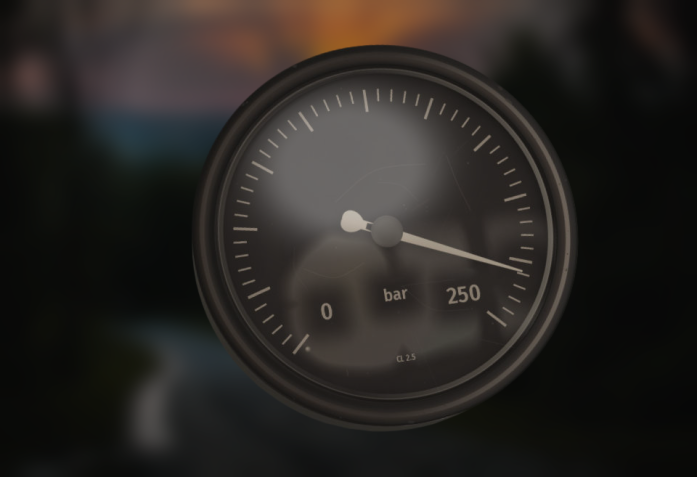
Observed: 230 bar
